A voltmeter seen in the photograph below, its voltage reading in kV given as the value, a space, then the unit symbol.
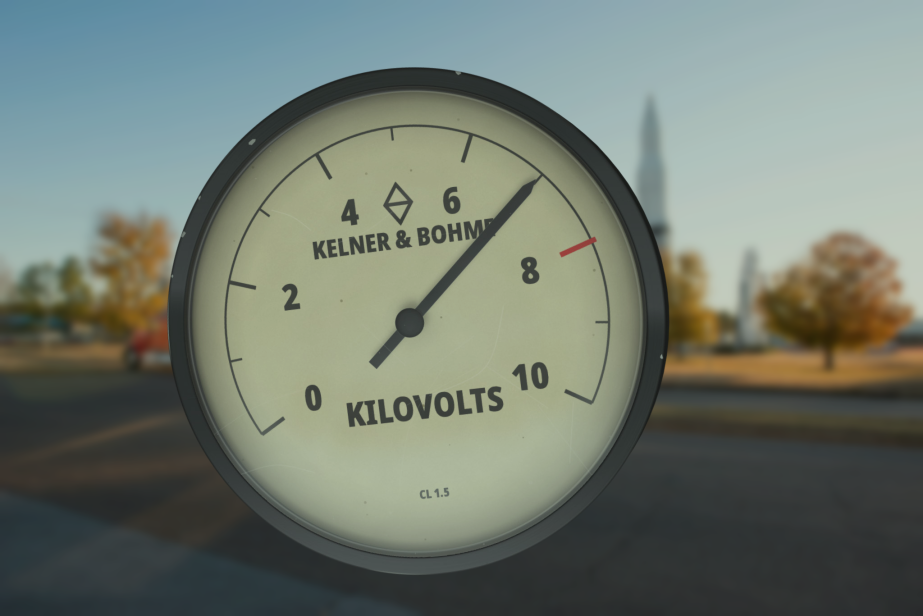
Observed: 7 kV
